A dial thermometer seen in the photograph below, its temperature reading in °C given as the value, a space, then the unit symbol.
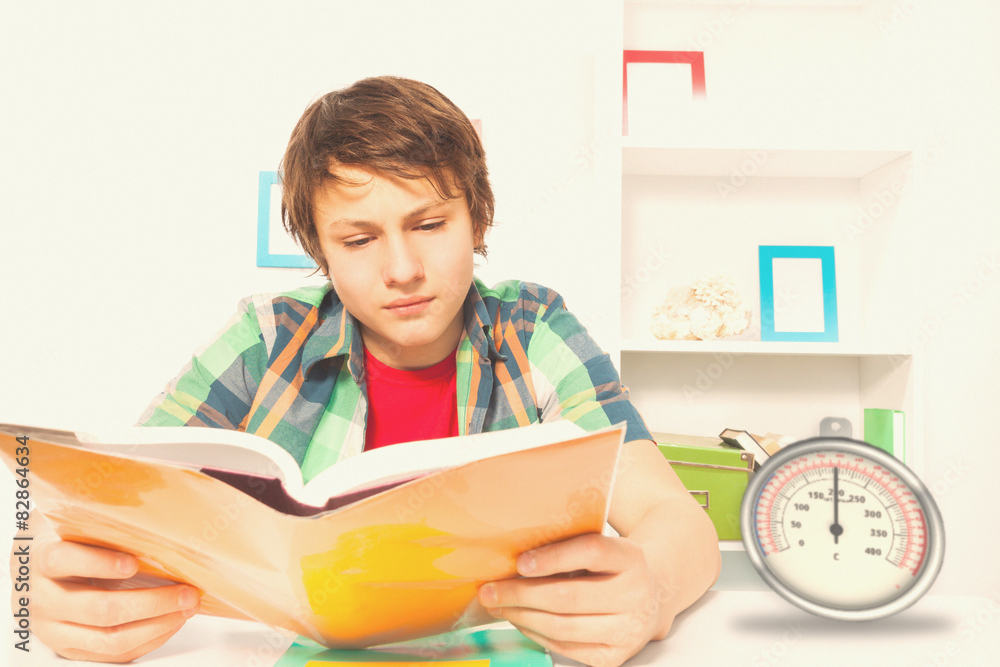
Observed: 200 °C
